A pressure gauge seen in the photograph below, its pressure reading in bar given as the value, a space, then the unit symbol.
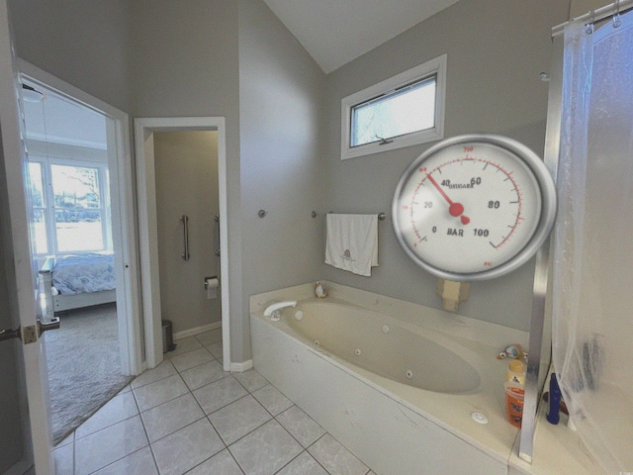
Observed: 35 bar
